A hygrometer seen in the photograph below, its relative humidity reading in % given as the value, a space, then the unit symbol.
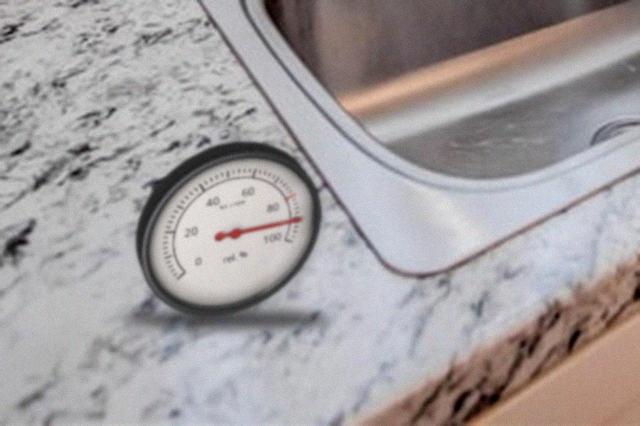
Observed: 90 %
